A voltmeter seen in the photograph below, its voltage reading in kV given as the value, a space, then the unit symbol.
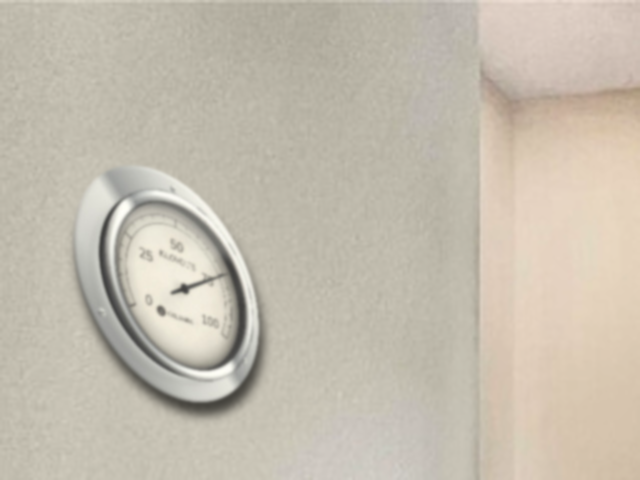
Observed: 75 kV
